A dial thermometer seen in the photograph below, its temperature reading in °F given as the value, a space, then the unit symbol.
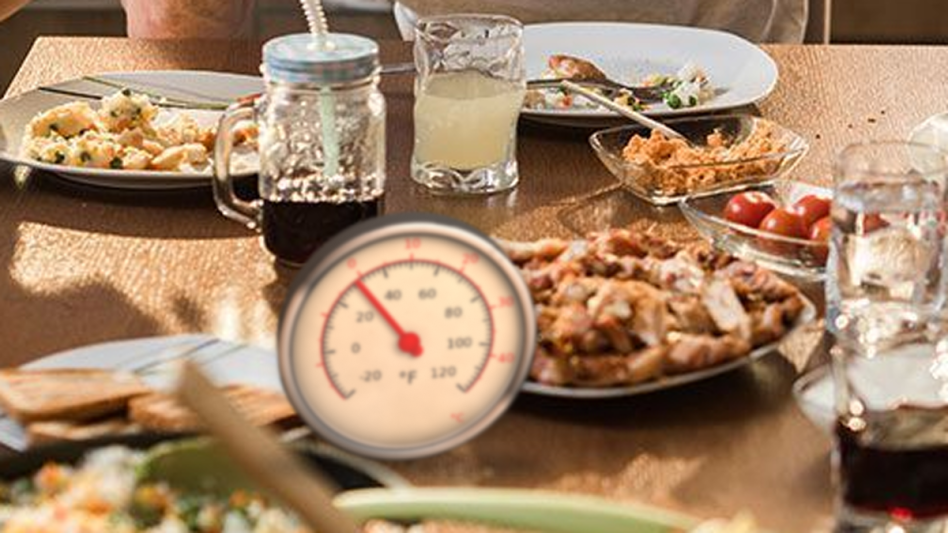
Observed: 30 °F
